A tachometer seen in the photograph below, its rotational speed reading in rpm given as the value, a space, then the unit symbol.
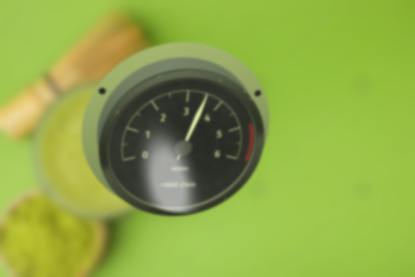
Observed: 3500 rpm
